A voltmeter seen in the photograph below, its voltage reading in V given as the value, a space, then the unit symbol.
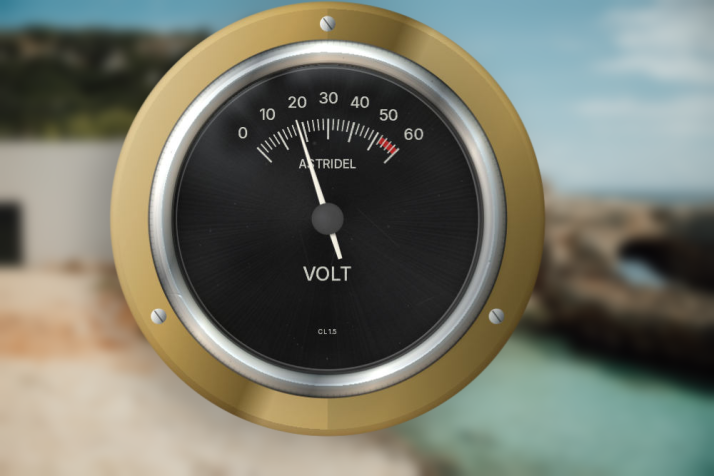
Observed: 18 V
